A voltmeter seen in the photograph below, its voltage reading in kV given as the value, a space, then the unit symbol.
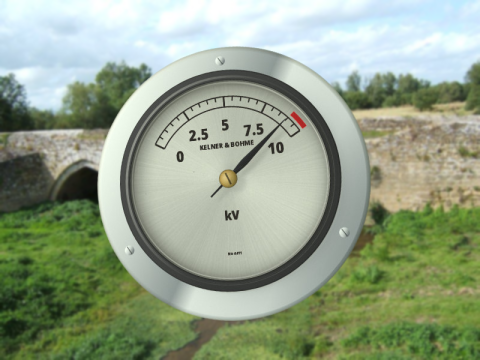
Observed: 9 kV
